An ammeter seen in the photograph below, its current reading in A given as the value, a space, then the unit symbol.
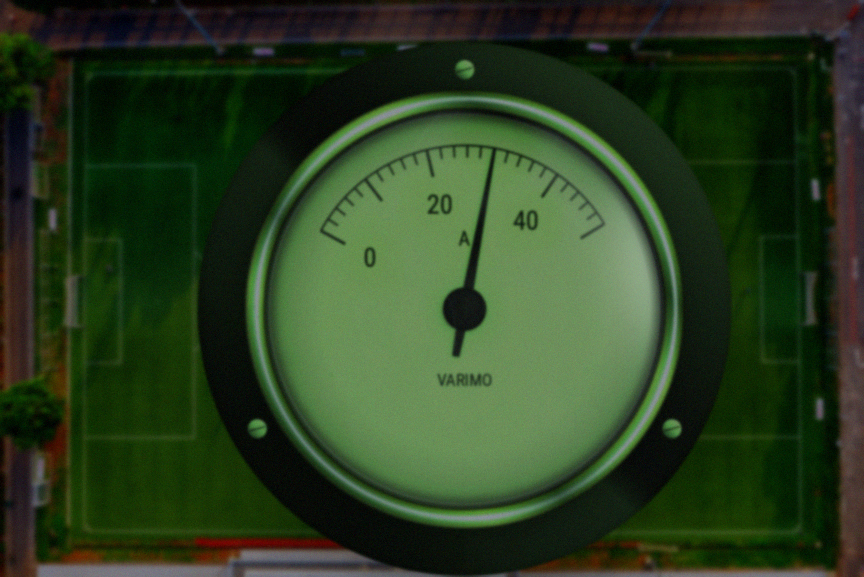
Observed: 30 A
